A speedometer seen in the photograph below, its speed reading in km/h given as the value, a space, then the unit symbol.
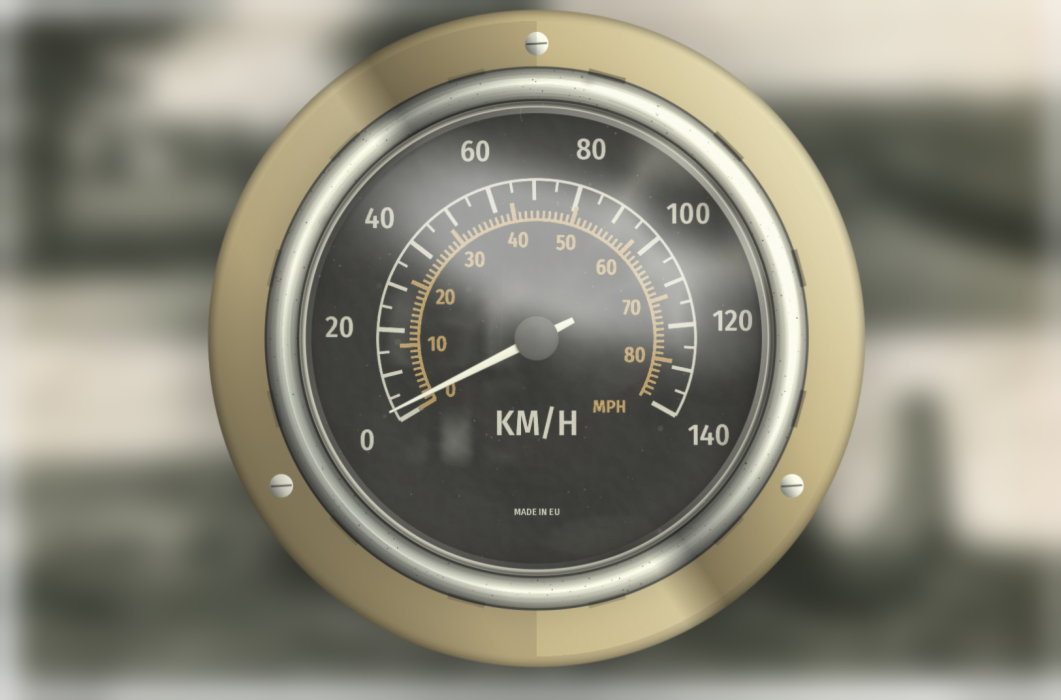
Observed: 2.5 km/h
